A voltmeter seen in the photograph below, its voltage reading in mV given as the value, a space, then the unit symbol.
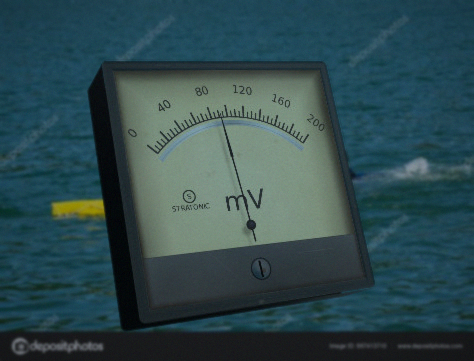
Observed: 90 mV
